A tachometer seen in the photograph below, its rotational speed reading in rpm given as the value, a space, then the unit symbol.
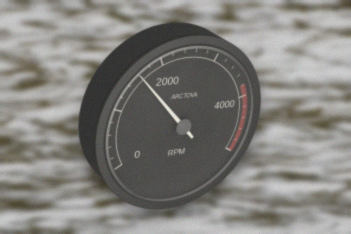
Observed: 1600 rpm
